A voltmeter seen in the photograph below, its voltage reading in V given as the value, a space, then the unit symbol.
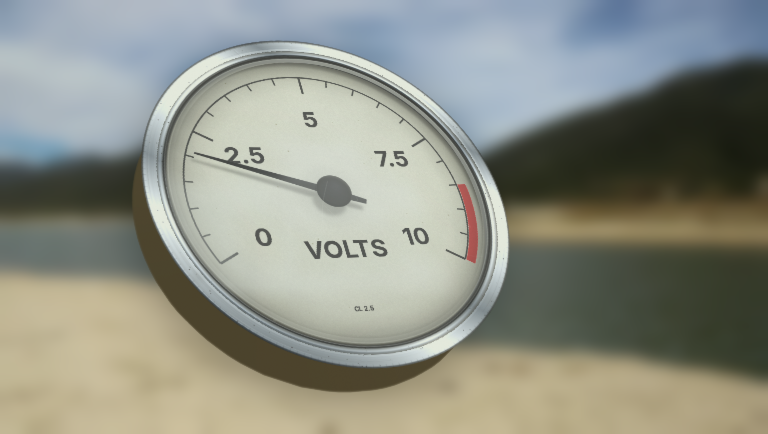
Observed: 2 V
